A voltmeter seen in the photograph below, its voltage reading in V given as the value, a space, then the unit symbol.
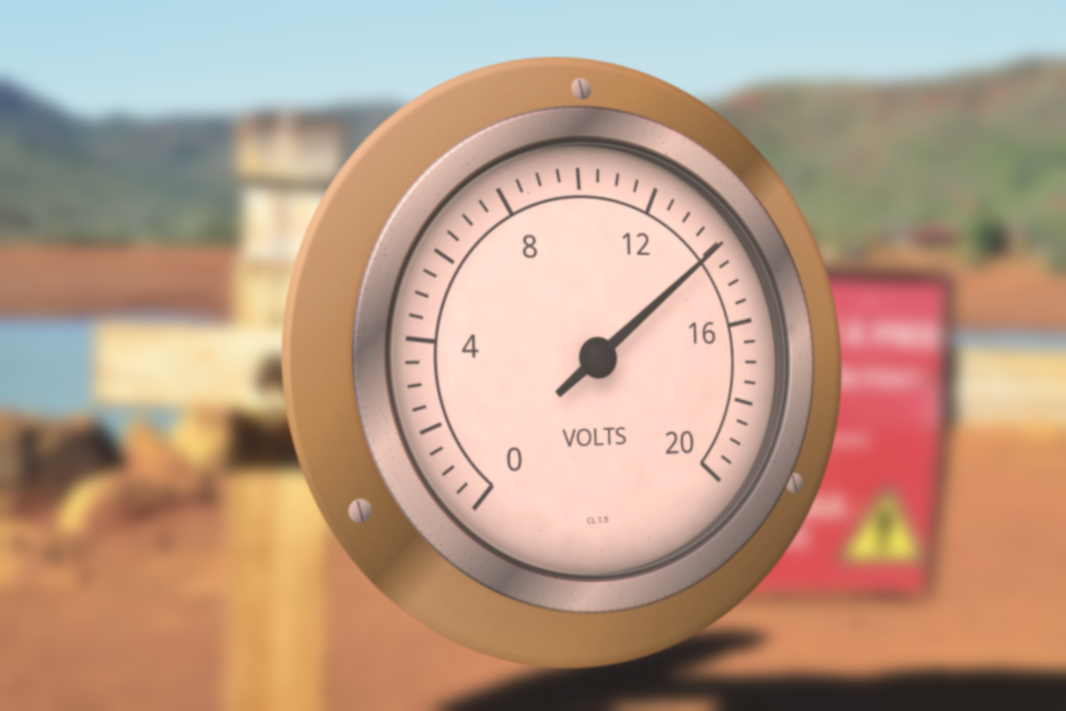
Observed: 14 V
